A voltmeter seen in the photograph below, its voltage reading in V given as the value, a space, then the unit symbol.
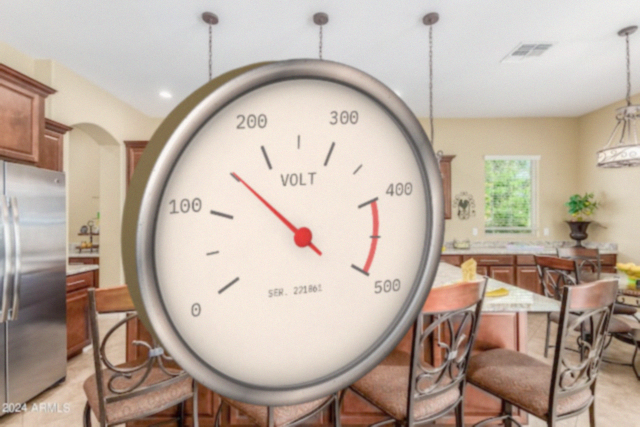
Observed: 150 V
